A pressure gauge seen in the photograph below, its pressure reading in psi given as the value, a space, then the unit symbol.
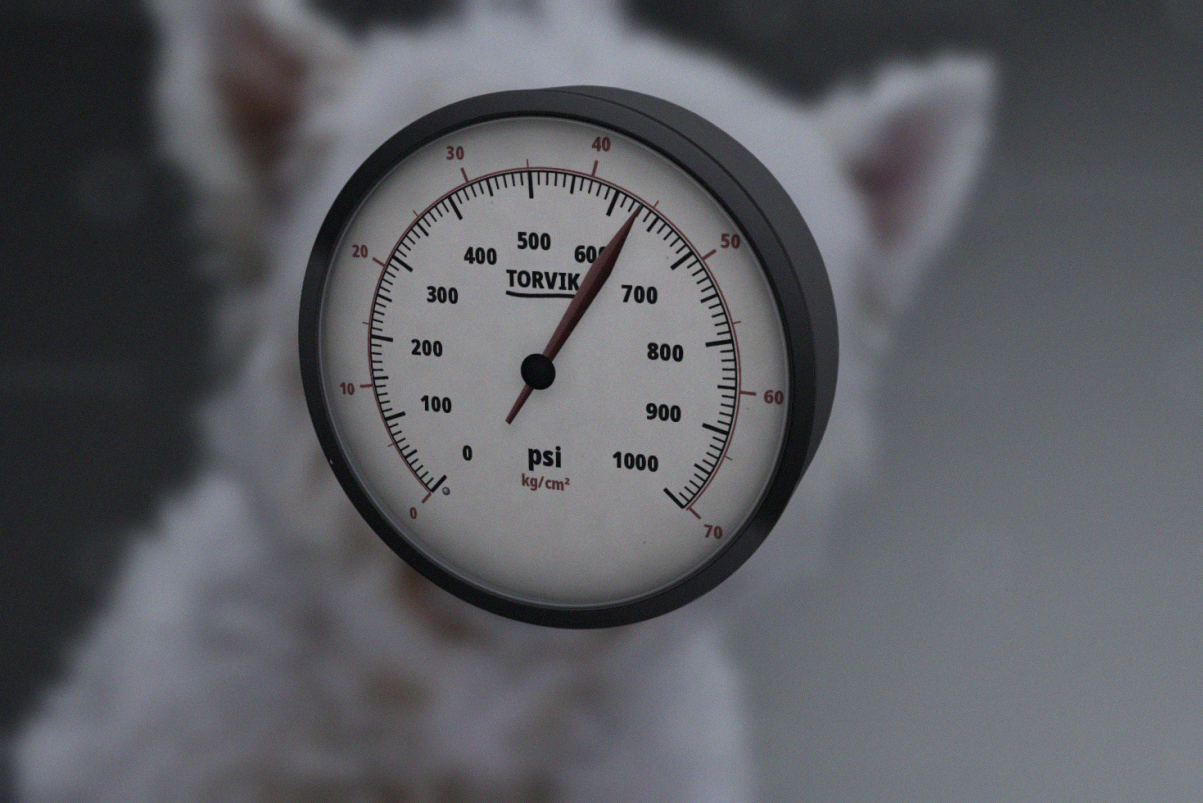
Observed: 630 psi
